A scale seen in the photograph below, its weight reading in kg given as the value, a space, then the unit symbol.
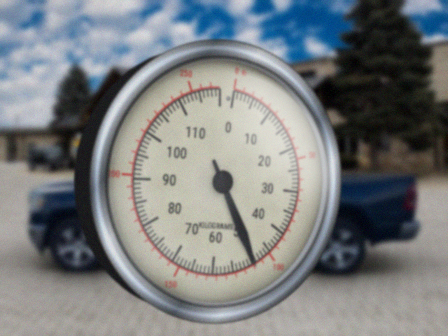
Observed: 50 kg
